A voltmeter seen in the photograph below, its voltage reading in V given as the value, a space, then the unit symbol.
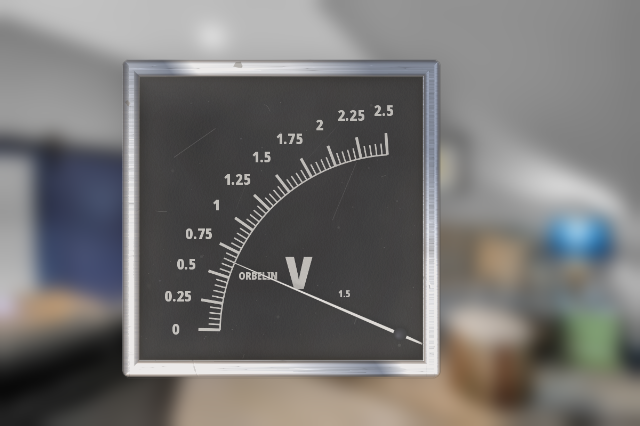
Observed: 0.65 V
